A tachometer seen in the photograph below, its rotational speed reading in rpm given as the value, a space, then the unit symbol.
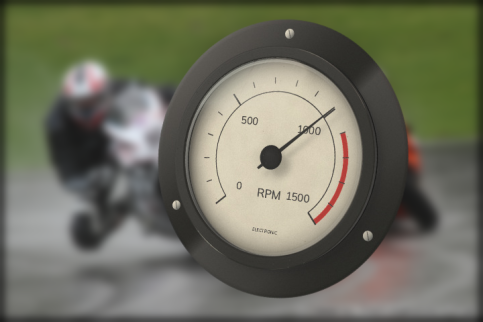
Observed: 1000 rpm
